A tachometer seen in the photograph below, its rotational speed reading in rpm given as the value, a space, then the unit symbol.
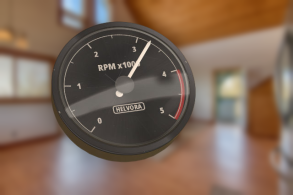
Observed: 3250 rpm
